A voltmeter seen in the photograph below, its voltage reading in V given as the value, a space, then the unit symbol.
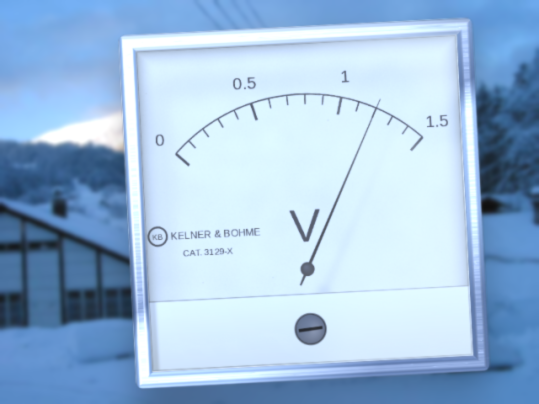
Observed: 1.2 V
